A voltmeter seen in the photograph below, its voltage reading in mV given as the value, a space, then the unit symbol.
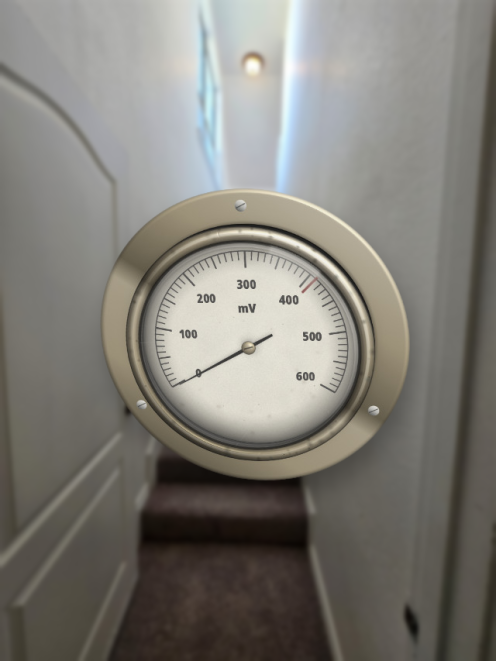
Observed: 0 mV
